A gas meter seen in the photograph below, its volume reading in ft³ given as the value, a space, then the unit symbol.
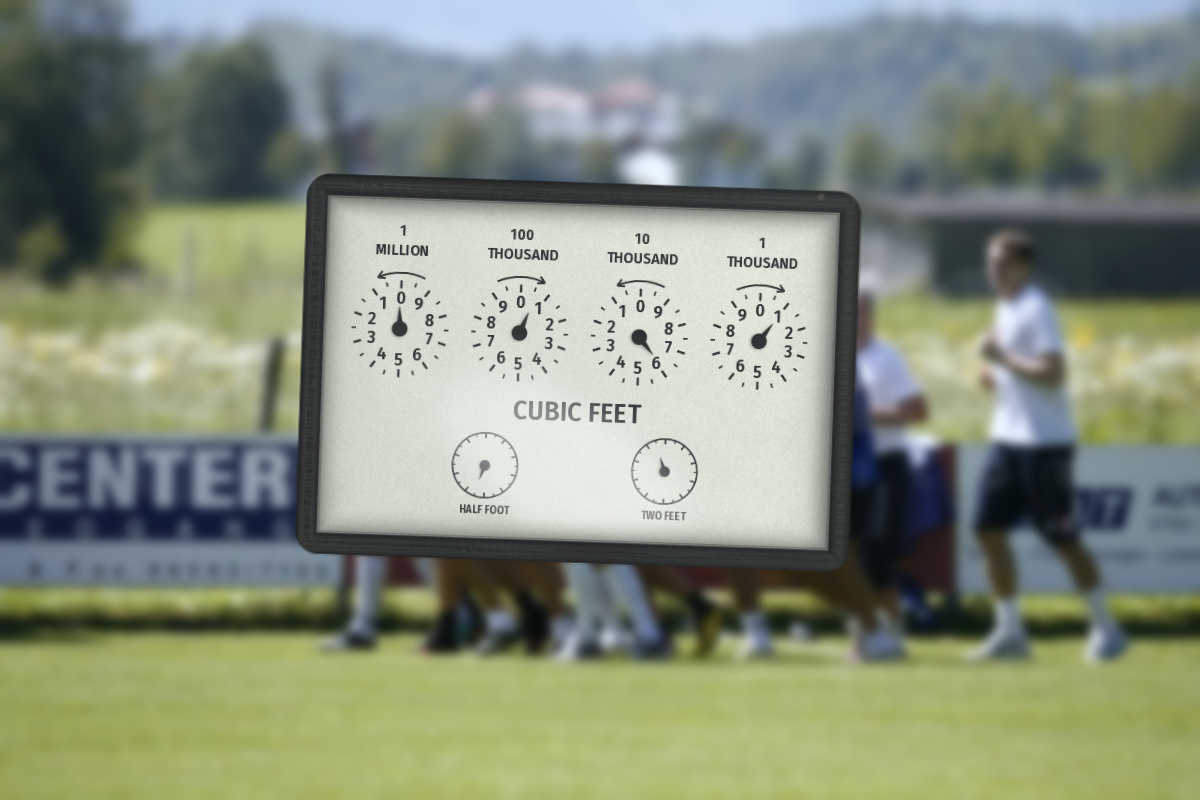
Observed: 6100 ft³
